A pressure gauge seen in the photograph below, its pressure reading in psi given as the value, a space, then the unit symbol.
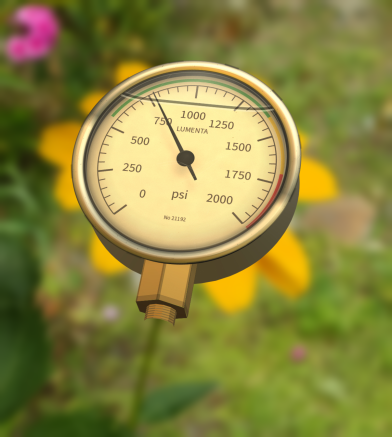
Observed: 775 psi
